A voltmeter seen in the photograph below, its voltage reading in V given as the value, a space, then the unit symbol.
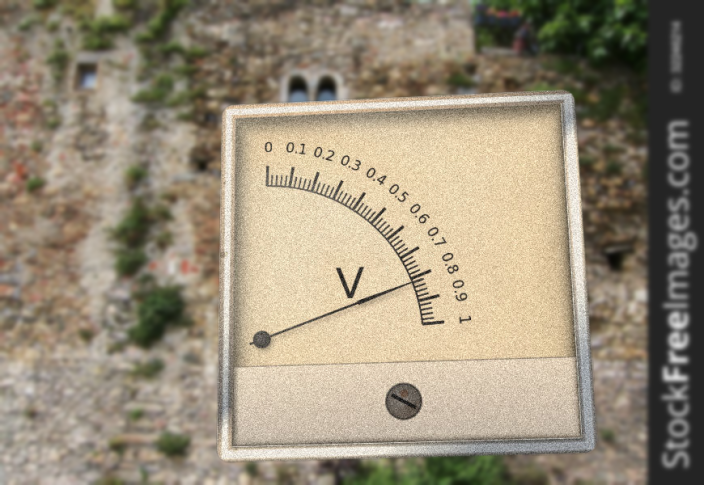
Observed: 0.82 V
